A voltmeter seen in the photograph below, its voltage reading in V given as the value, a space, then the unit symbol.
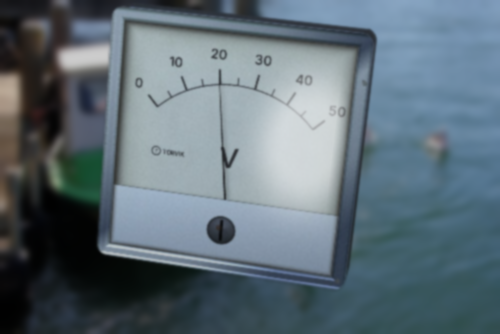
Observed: 20 V
